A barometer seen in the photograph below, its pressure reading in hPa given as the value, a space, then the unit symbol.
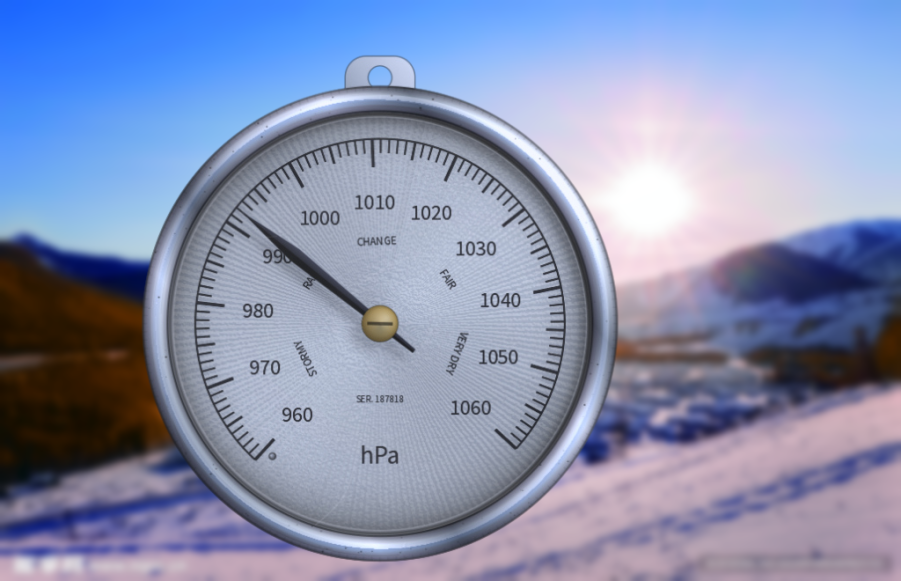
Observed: 992 hPa
